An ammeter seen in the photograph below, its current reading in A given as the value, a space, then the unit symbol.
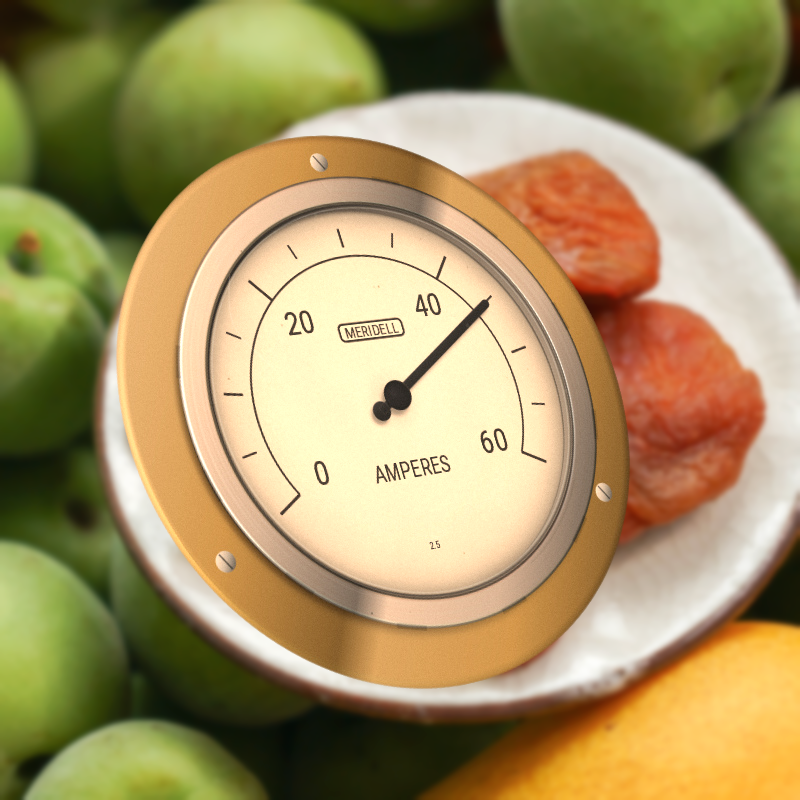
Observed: 45 A
